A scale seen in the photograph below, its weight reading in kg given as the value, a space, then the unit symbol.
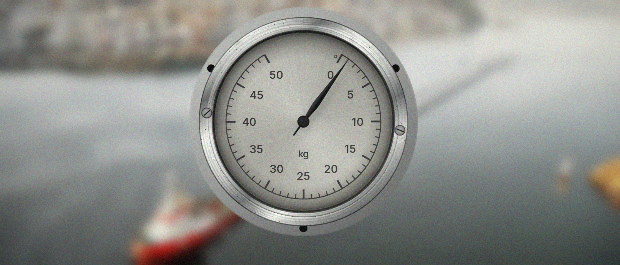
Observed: 1 kg
